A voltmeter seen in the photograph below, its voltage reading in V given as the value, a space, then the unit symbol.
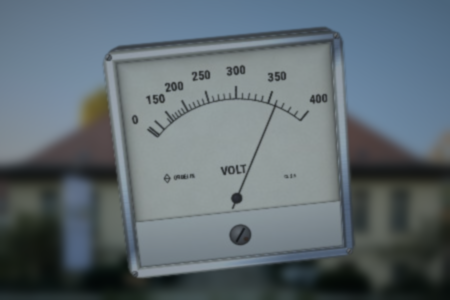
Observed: 360 V
